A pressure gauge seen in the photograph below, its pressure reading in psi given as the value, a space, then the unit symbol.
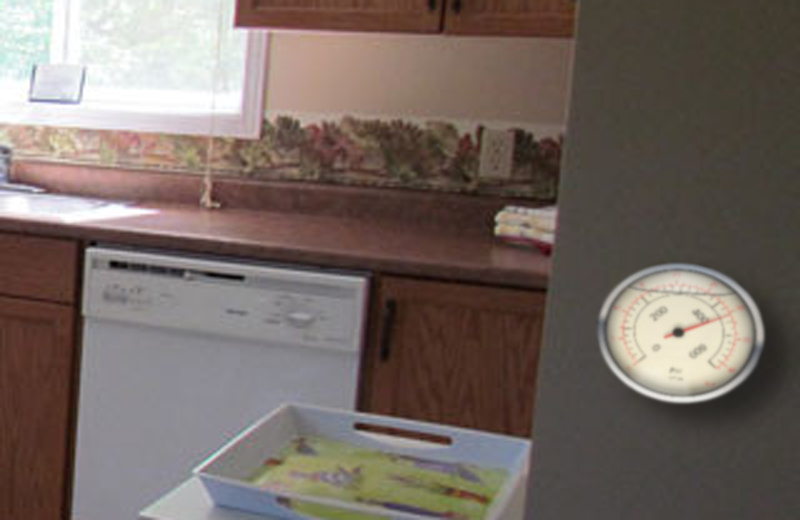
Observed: 440 psi
